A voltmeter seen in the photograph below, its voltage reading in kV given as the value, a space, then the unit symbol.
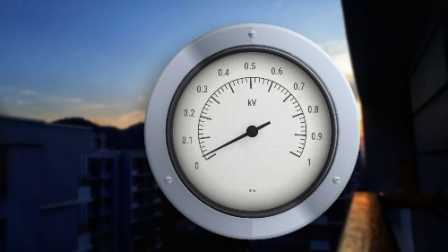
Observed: 0.02 kV
